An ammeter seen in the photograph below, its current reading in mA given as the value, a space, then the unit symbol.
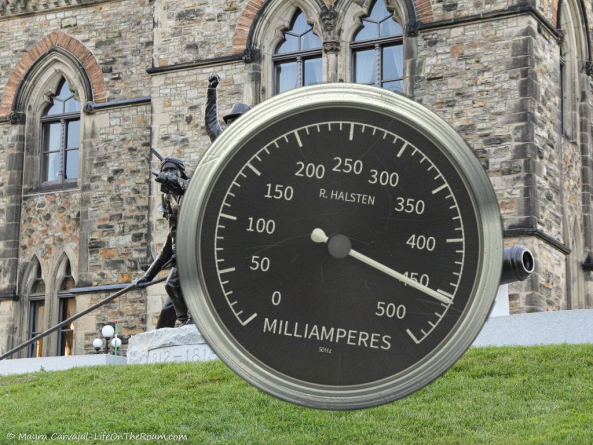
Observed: 455 mA
